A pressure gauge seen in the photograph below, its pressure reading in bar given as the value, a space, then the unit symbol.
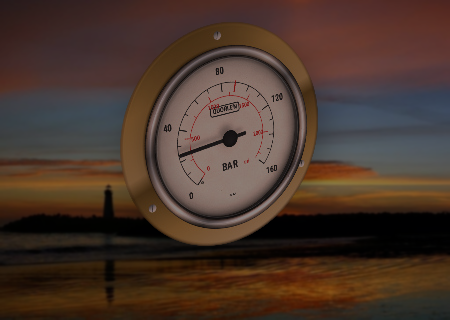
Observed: 25 bar
